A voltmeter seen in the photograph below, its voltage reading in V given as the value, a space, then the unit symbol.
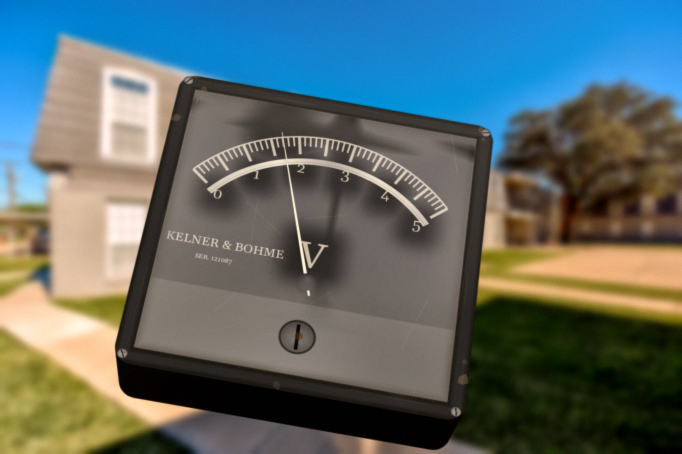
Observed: 1.7 V
